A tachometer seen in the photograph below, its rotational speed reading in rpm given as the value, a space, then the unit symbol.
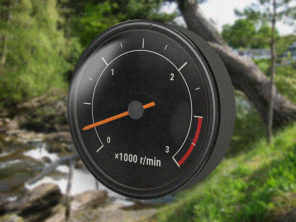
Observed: 250 rpm
